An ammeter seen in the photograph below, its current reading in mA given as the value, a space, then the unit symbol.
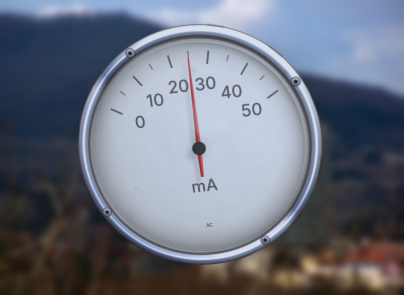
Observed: 25 mA
